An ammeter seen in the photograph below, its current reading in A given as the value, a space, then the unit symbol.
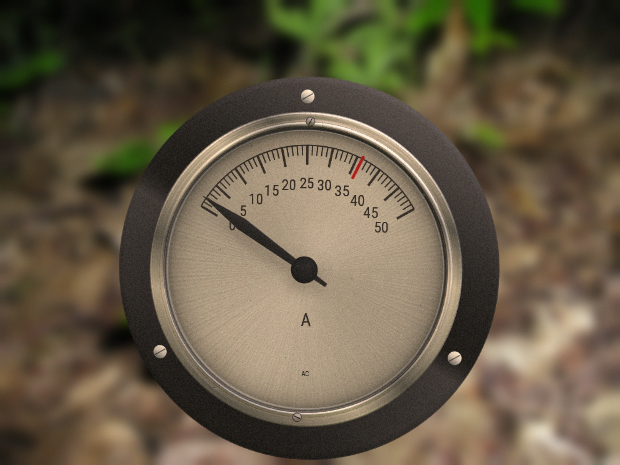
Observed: 2 A
